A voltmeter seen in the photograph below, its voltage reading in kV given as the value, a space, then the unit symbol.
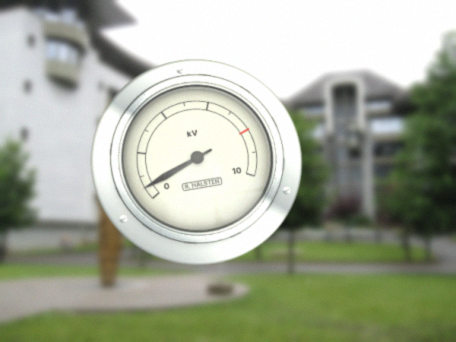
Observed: 0.5 kV
